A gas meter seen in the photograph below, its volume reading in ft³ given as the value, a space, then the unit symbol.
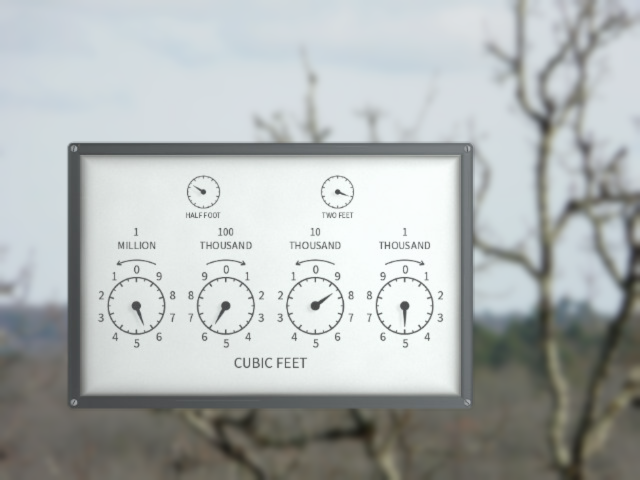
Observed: 558500 ft³
